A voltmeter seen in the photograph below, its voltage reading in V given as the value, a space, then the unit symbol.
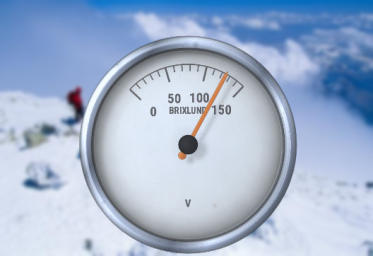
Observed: 125 V
